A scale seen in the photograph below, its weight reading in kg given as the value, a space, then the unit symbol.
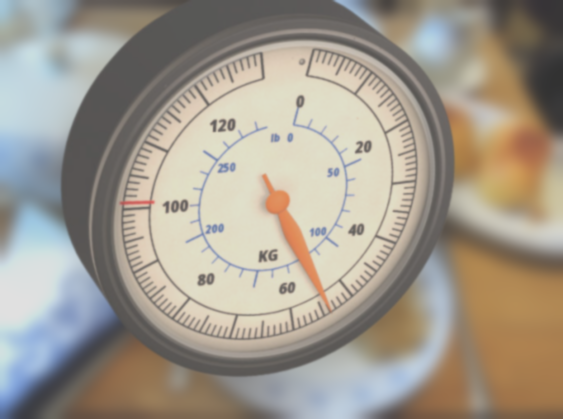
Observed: 54 kg
